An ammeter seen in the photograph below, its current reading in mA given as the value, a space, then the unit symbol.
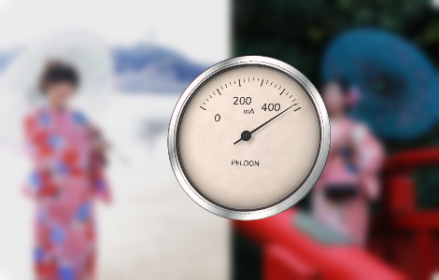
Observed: 480 mA
